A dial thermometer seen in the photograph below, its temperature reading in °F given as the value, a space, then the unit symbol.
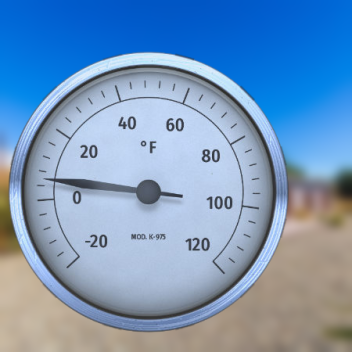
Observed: 6 °F
